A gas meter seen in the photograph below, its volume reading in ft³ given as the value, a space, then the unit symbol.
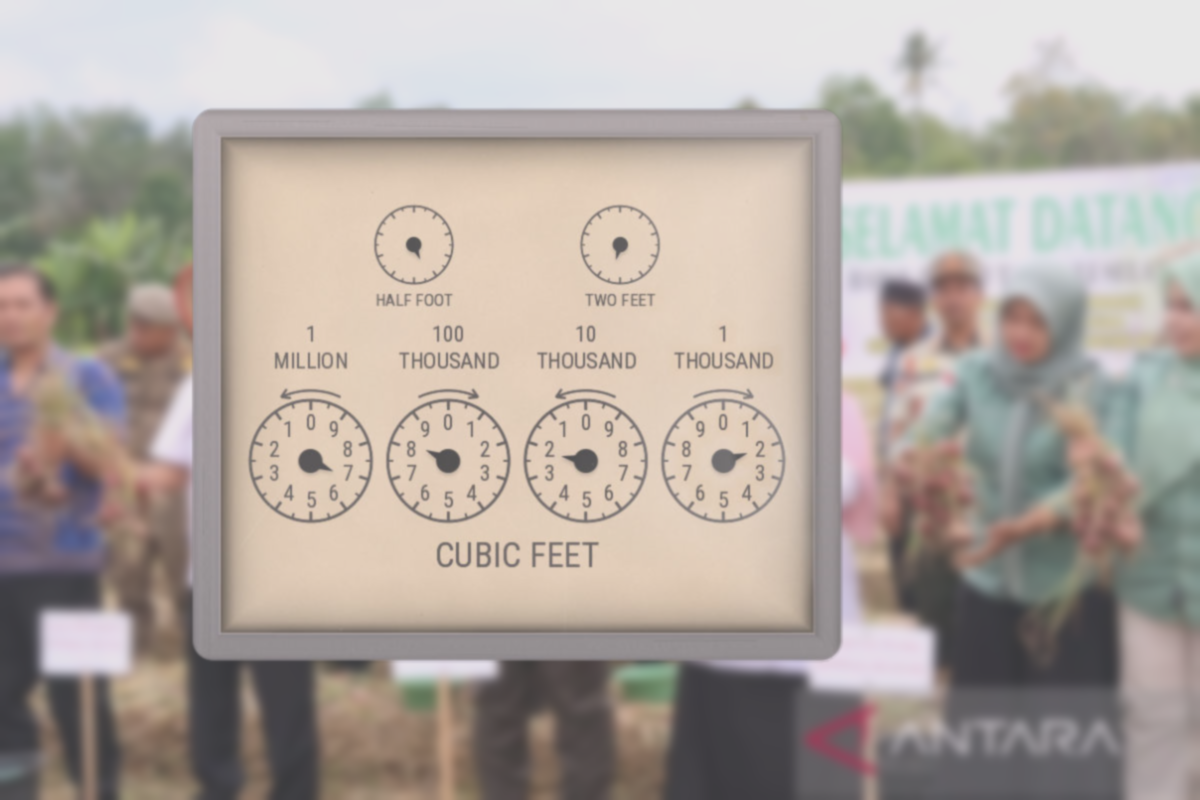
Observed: 682200 ft³
